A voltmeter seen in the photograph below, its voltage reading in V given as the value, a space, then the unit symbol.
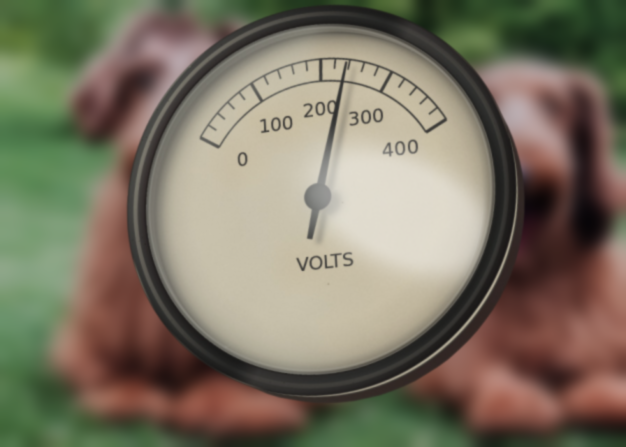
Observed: 240 V
